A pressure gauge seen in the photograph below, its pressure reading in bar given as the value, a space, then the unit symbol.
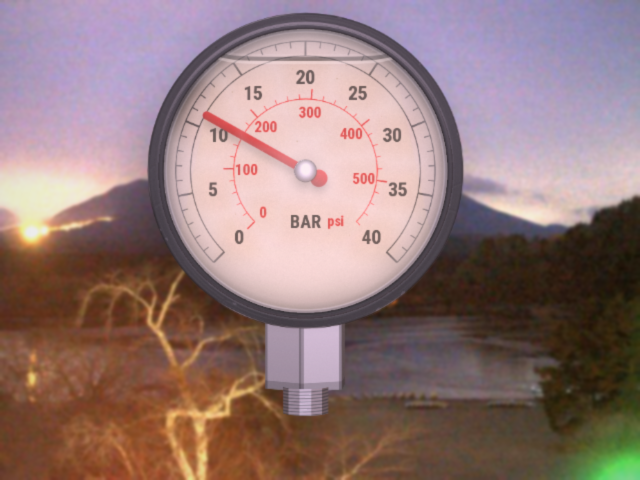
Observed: 11 bar
